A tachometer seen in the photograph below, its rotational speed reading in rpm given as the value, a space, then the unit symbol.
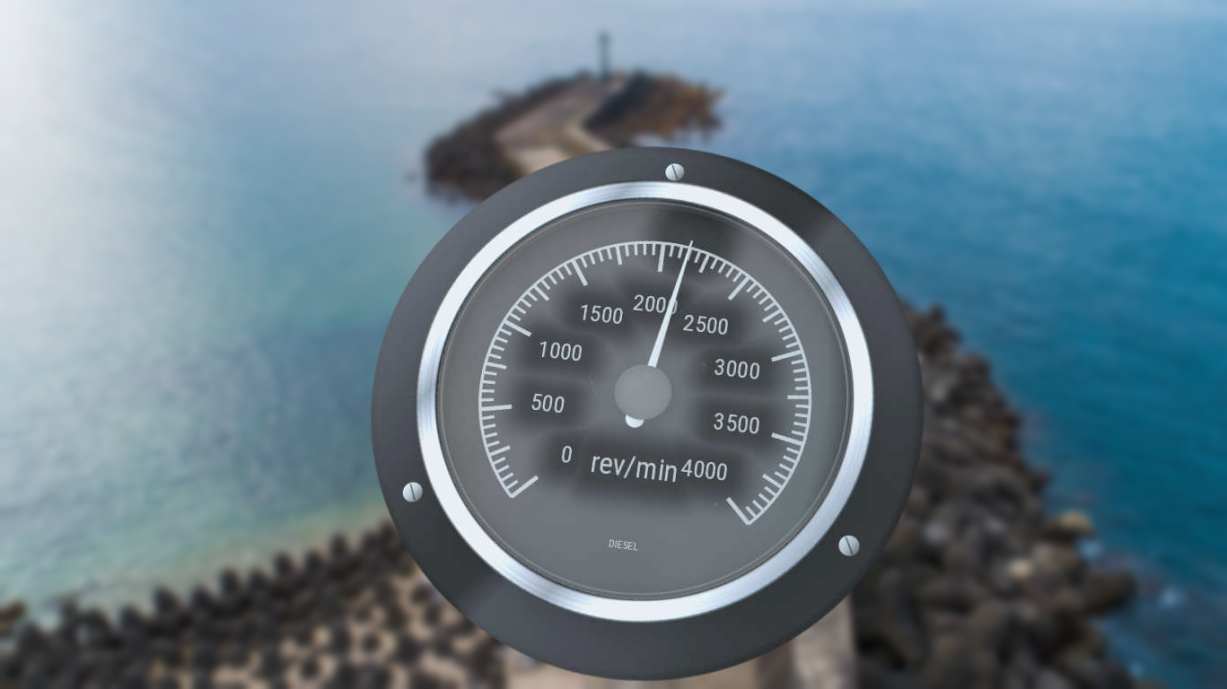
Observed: 2150 rpm
